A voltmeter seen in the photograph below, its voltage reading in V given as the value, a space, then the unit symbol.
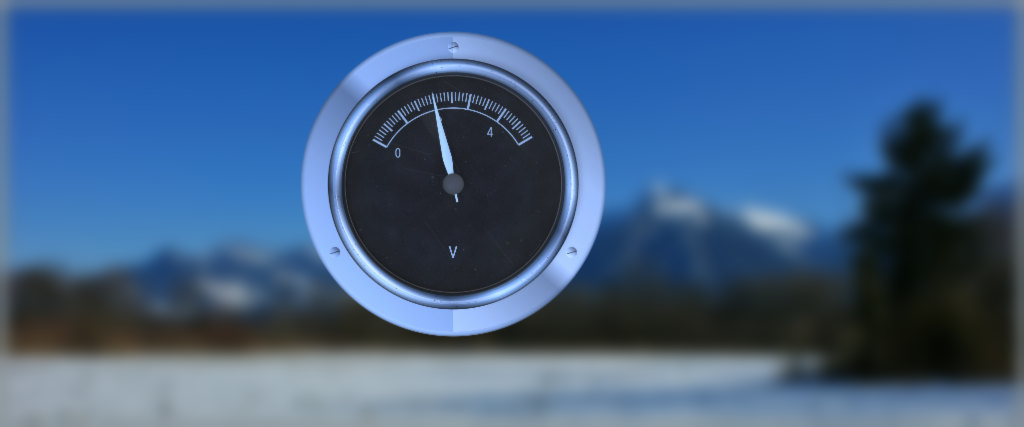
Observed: 2 V
